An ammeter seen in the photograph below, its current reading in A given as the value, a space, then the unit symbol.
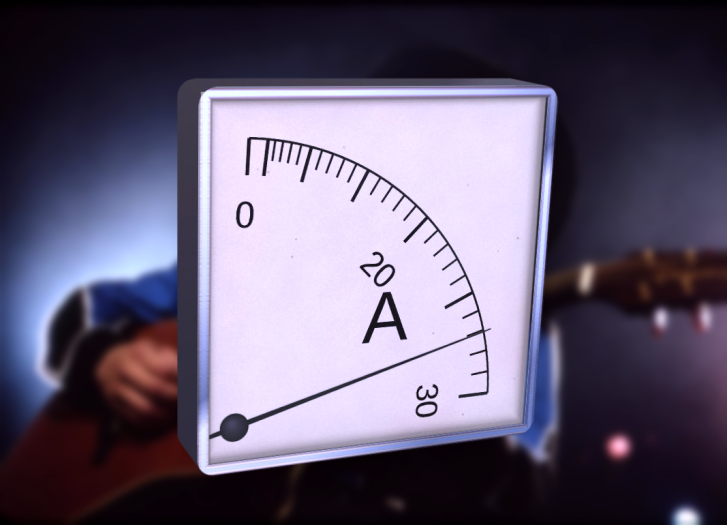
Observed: 27 A
